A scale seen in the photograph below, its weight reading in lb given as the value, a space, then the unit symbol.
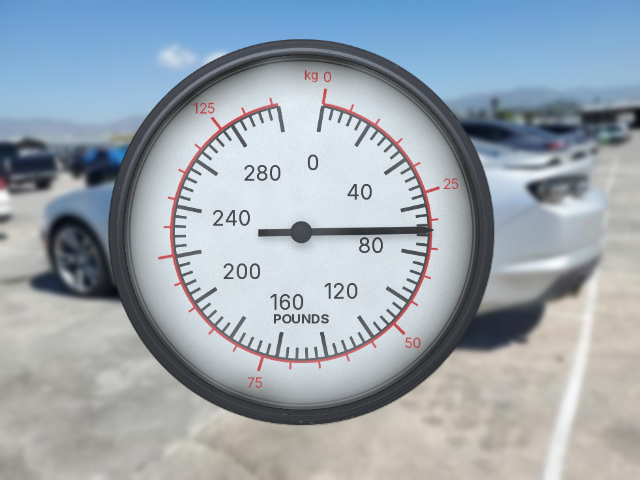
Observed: 70 lb
